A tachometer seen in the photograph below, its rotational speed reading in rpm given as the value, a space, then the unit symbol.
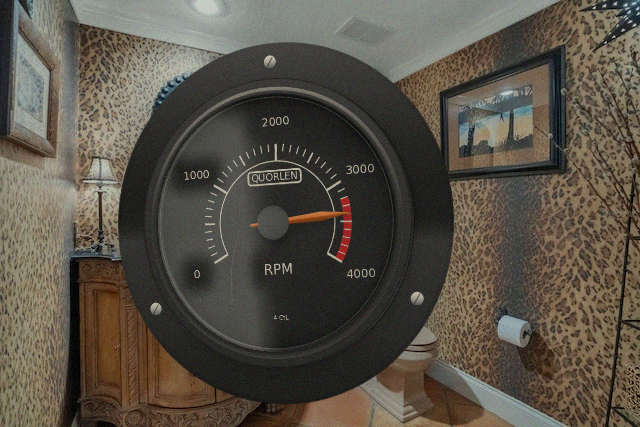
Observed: 3400 rpm
